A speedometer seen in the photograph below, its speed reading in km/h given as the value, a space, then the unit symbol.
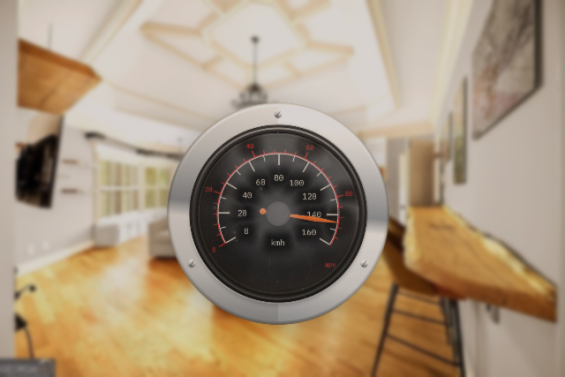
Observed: 145 km/h
